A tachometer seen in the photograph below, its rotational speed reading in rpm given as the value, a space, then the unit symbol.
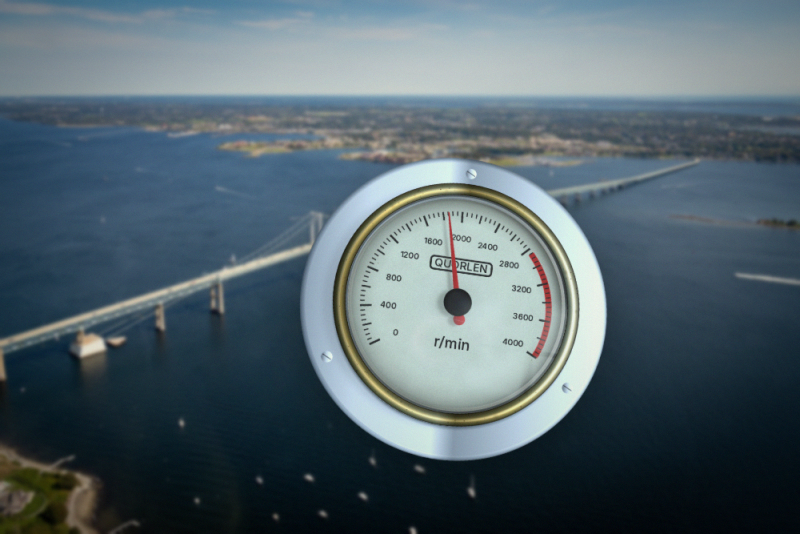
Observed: 1850 rpm
